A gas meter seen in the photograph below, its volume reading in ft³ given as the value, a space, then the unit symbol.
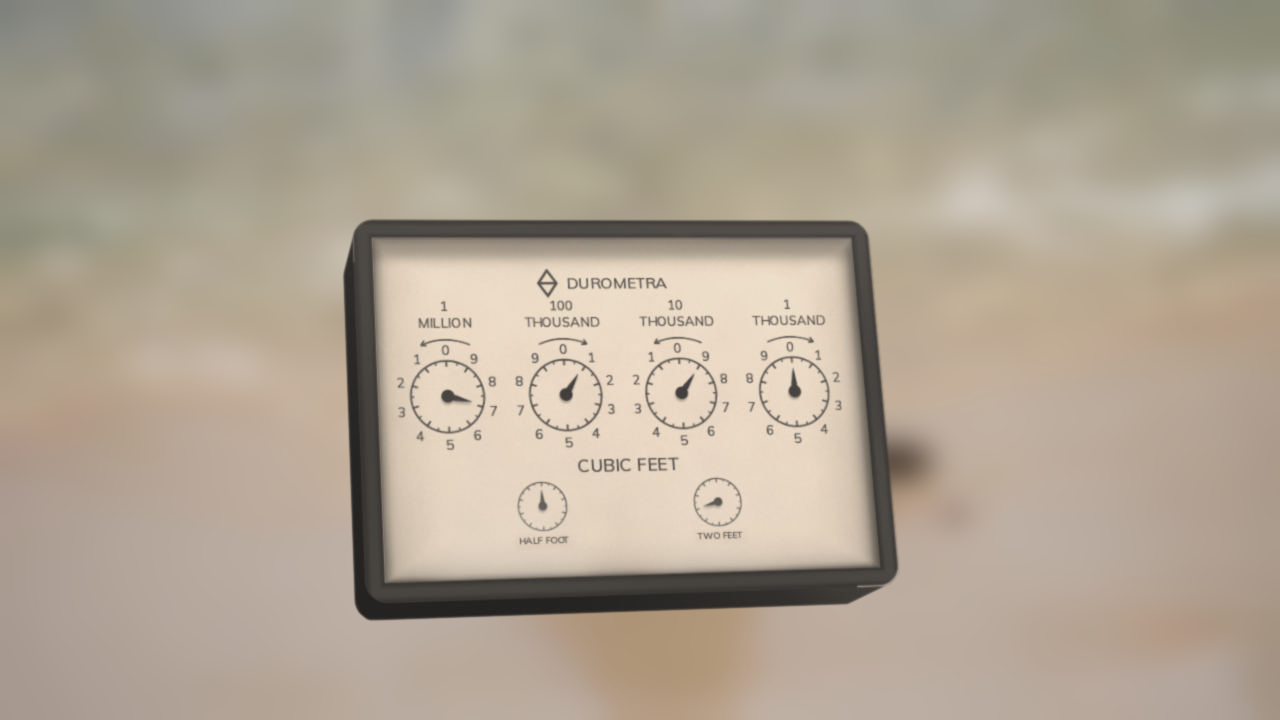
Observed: 709000 ft³
